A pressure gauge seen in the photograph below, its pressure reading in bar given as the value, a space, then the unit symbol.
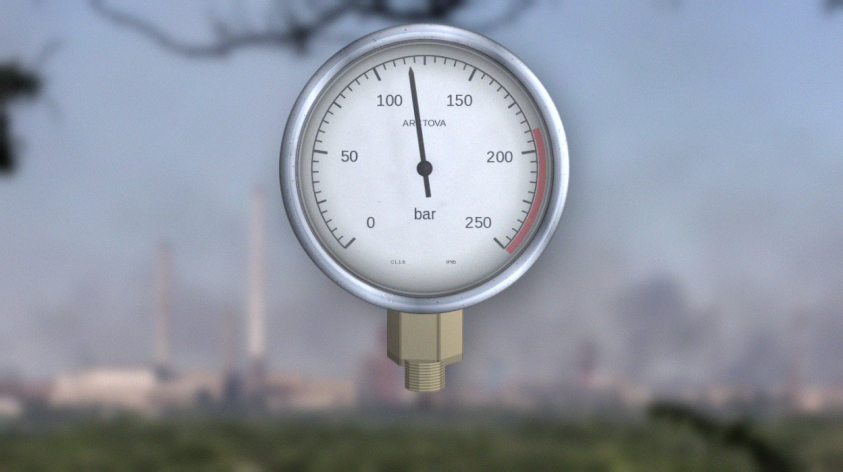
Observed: 117.5 bar
